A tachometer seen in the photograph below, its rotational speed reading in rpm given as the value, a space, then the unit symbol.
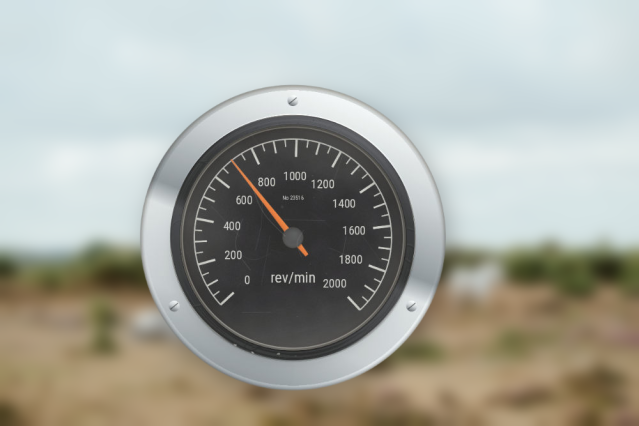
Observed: 700 rpm
